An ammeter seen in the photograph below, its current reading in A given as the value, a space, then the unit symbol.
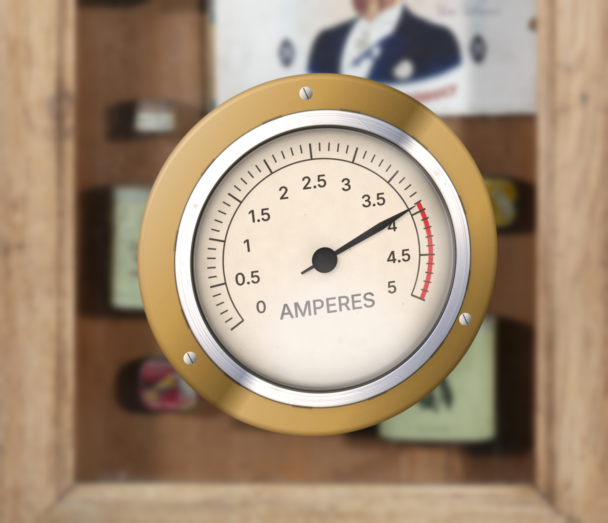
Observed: 3.9 A
